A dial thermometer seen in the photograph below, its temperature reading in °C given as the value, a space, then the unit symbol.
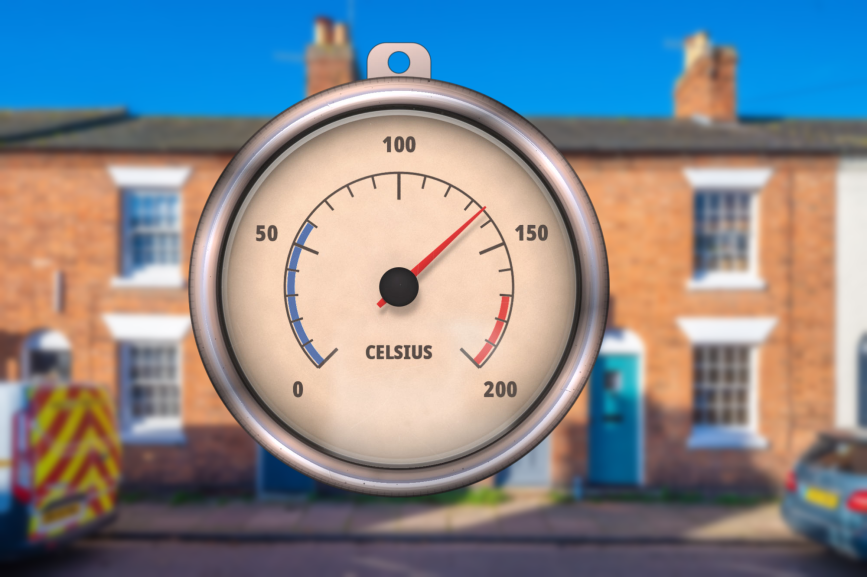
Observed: 135 °C
